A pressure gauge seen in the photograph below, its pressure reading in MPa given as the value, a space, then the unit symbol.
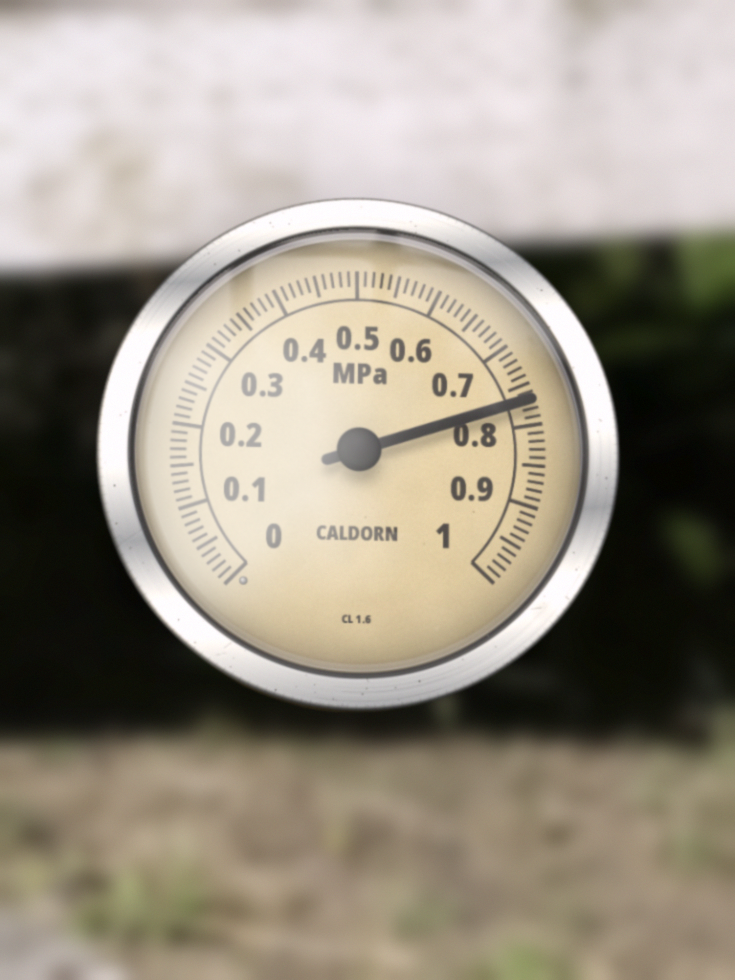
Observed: 0.77 MPa
